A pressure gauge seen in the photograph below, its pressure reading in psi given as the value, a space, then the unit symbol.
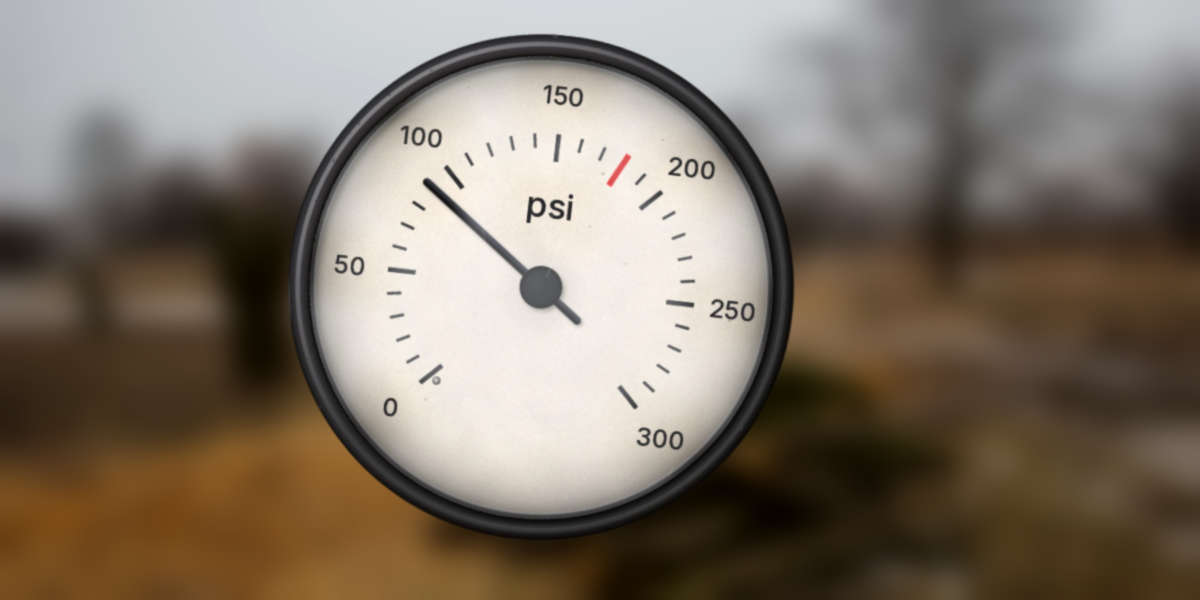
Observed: 90 psi
